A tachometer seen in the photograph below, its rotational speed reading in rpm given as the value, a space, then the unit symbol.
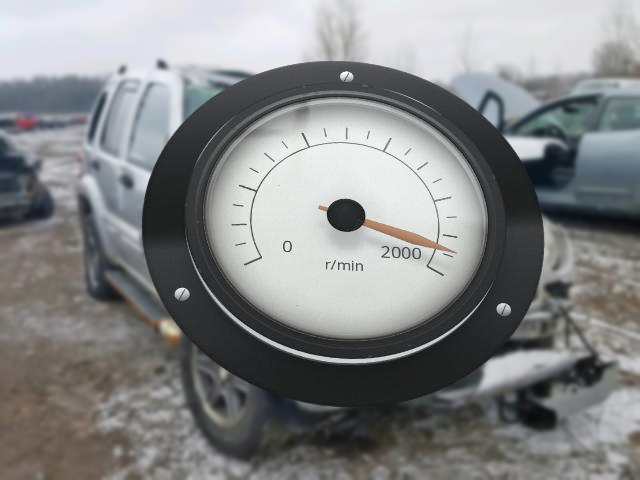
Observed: 1900 rpm
